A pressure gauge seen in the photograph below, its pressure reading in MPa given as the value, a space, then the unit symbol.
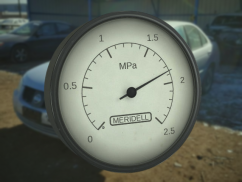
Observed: 1.85 MPa
